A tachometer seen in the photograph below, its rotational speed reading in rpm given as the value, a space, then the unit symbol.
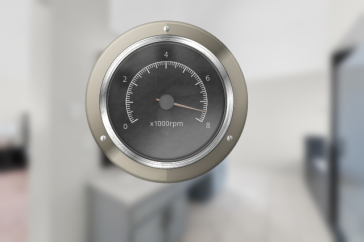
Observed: 7500 rpm
